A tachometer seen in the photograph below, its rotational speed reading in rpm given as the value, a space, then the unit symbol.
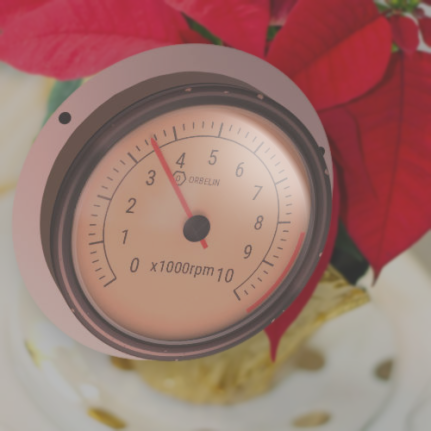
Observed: 3500 rpm
